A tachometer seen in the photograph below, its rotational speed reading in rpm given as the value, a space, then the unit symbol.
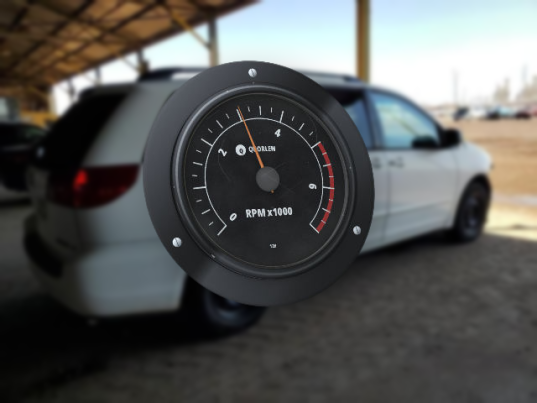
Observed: 3000 rpm
